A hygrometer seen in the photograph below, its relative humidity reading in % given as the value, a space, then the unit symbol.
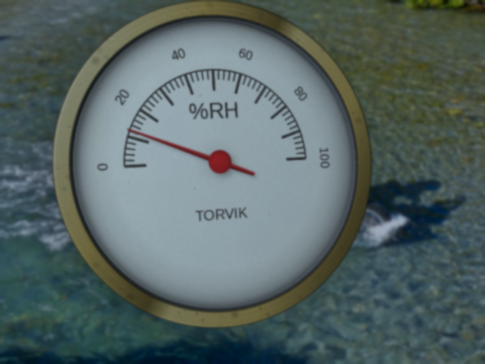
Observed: 12 %
